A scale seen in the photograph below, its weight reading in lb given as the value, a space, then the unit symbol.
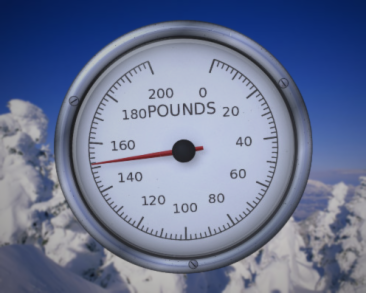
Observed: 152 lb
